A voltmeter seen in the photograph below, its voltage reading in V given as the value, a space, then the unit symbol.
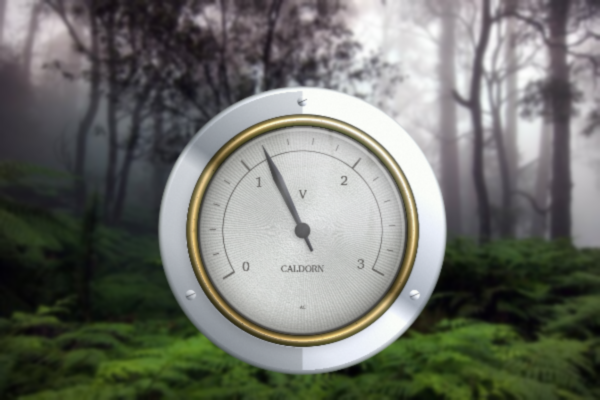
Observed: 1.2 V
